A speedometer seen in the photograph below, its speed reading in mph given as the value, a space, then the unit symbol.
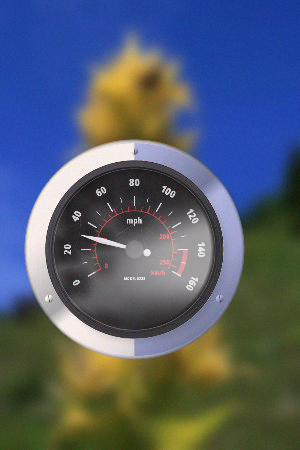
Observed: 30 mph
